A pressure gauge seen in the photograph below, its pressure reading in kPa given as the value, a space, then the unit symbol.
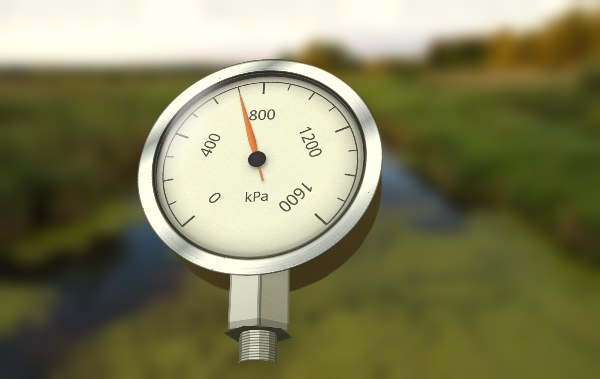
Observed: 700 kPa
